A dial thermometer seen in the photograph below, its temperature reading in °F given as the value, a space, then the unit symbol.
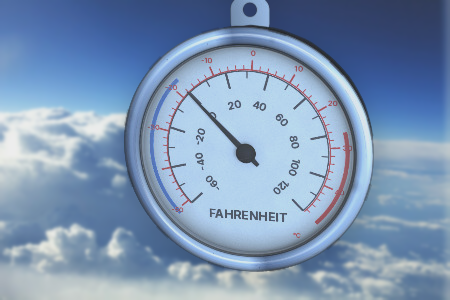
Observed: 0 °F
